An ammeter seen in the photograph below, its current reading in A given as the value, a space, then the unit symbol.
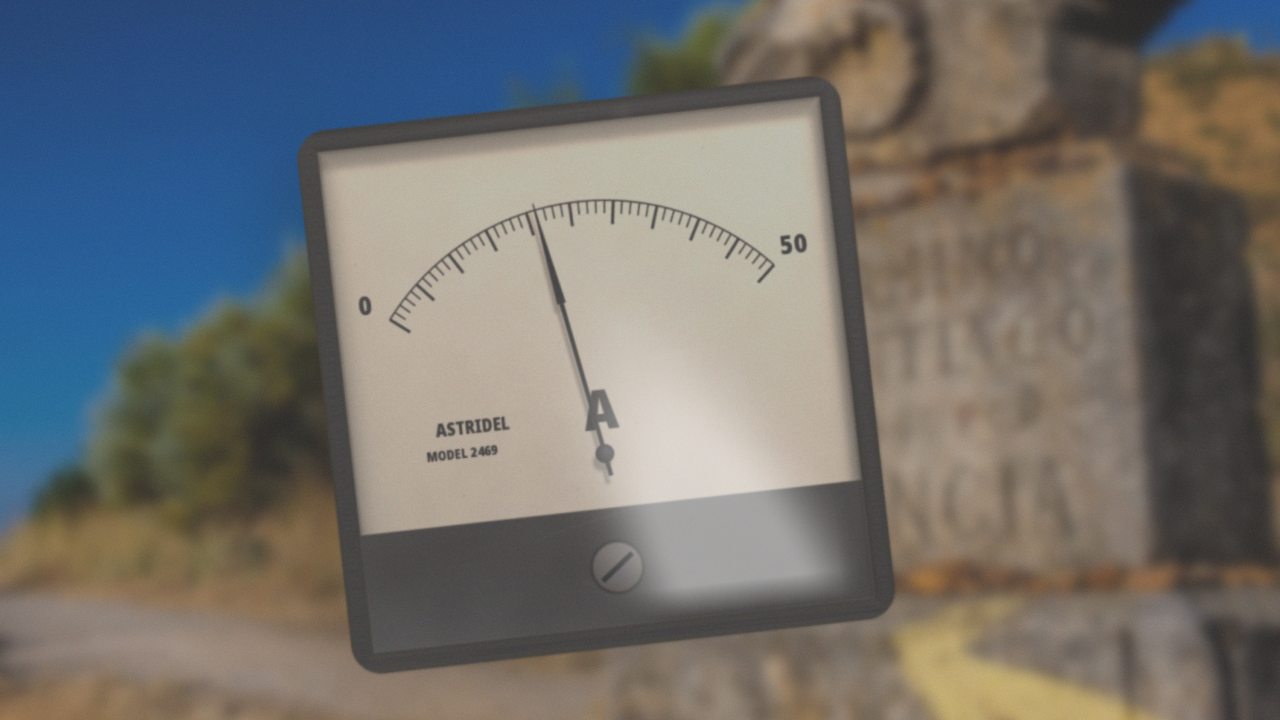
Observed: 21 A
